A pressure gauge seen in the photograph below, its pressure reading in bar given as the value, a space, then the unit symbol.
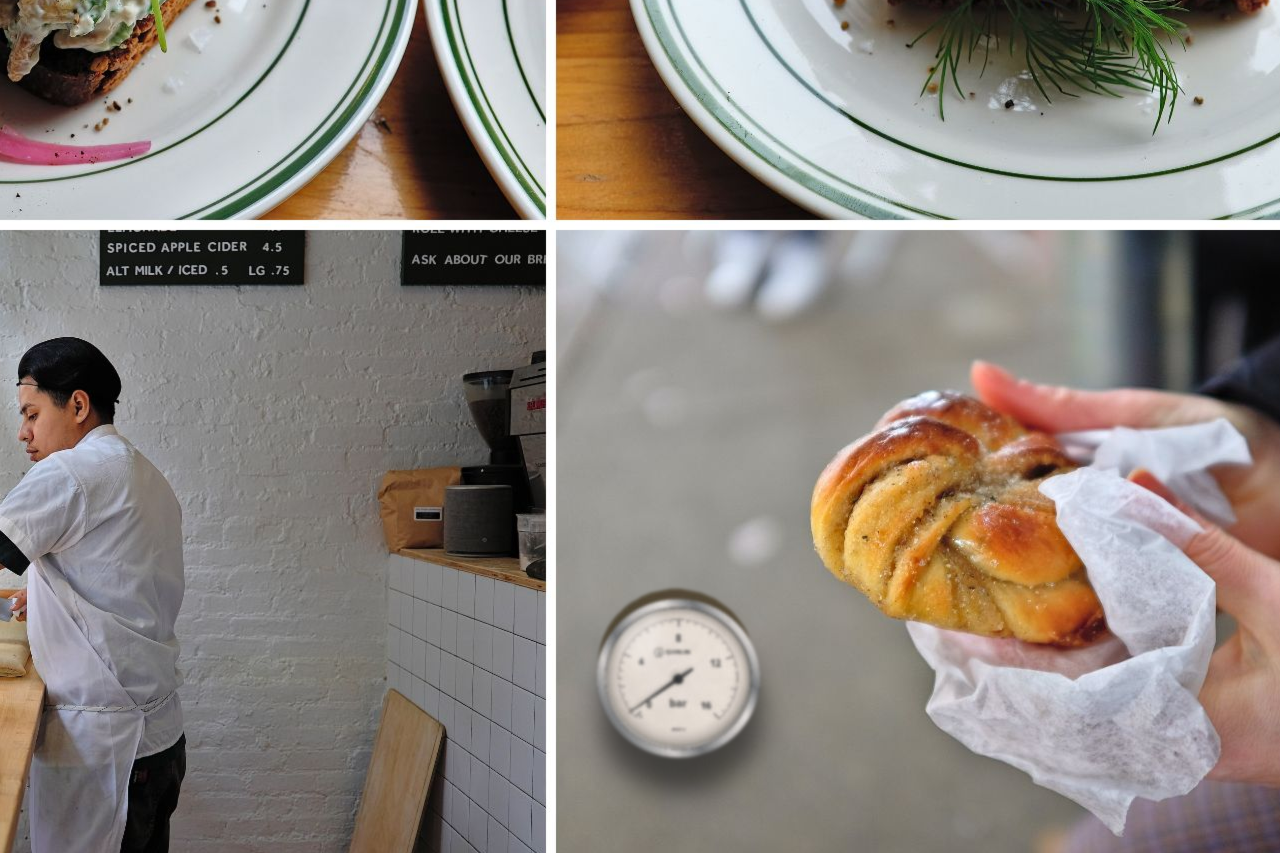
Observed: 0.5 bar
